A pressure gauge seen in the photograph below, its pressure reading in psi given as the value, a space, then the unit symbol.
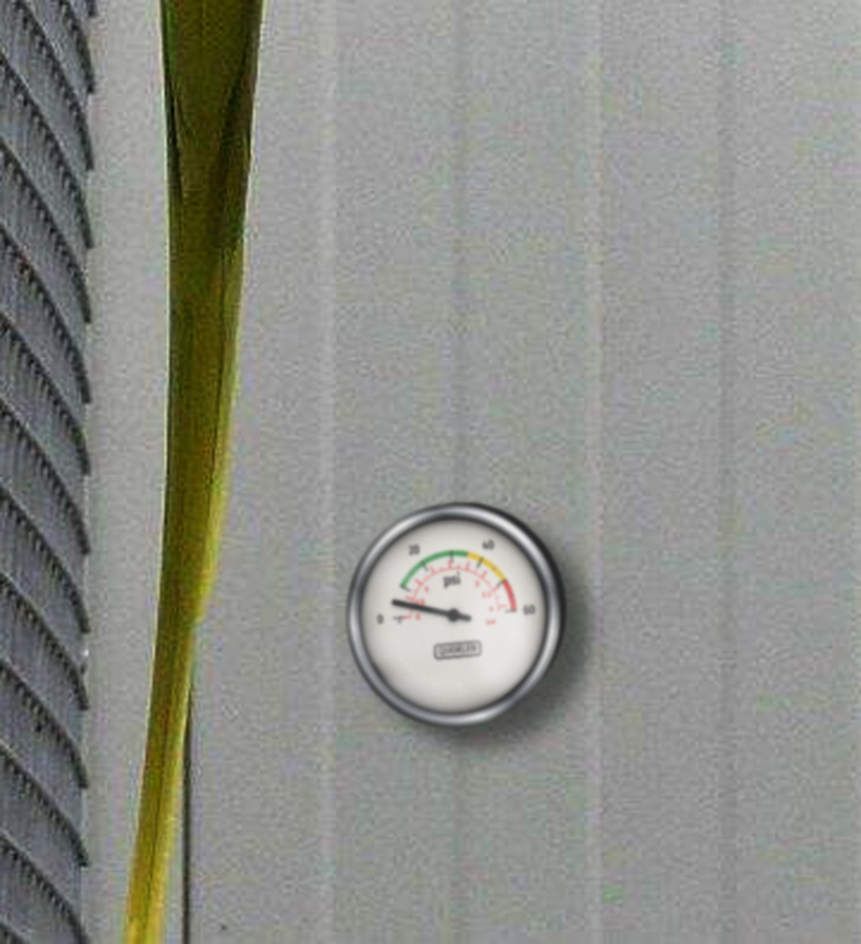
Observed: 5 psi
